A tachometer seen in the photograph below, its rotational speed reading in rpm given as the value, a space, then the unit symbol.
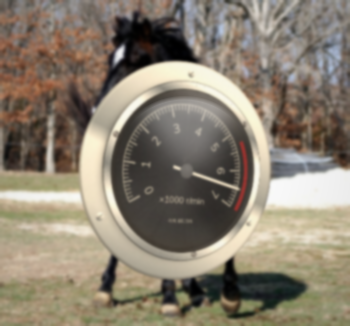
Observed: 6500 rpm
